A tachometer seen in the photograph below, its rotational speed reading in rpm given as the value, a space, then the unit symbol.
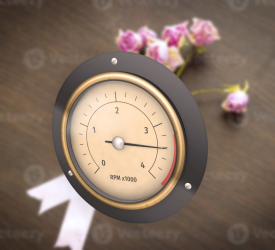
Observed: 3400 rpm
